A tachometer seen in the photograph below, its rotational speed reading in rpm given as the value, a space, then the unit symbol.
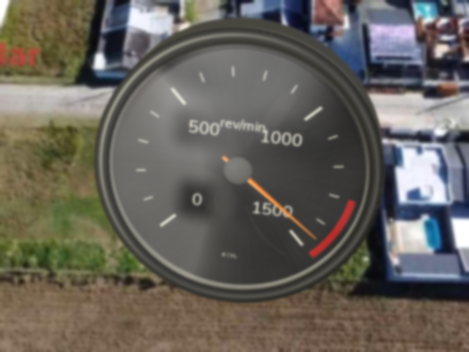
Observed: 1450 rpm
